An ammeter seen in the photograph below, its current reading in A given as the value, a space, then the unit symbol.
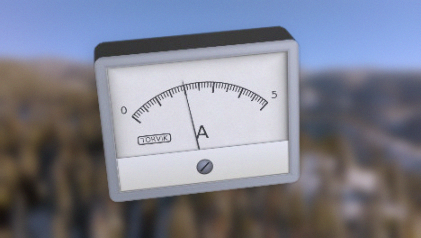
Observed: 2 A
